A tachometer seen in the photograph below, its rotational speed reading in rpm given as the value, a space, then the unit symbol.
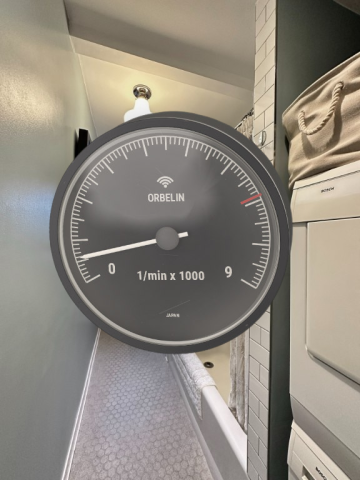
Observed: 600 rpm
